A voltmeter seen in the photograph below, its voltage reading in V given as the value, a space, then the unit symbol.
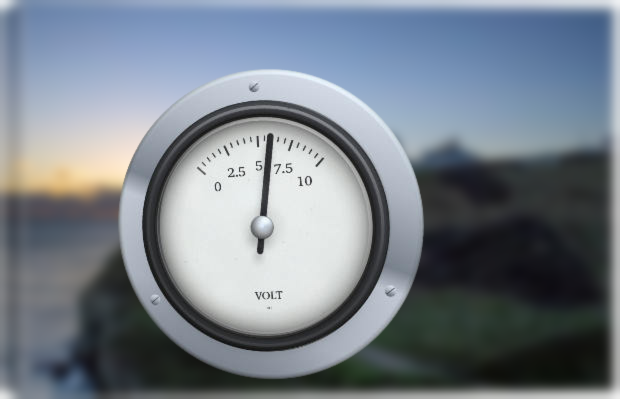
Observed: 6 V
